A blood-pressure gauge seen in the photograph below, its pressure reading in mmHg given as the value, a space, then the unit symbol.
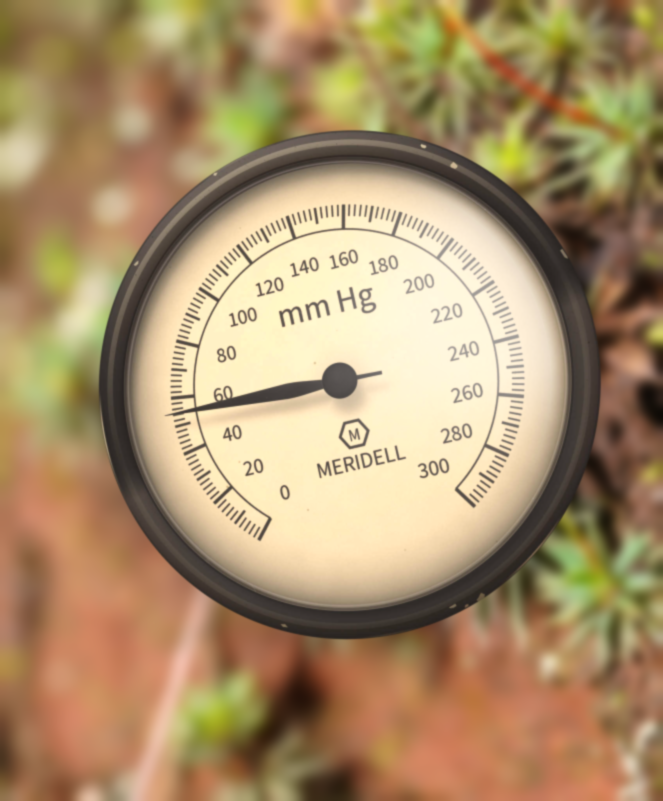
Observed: 54 mmHg
